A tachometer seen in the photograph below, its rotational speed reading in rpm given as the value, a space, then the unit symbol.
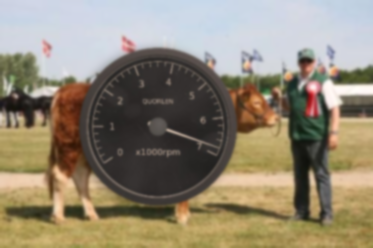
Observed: 6800 rpm
